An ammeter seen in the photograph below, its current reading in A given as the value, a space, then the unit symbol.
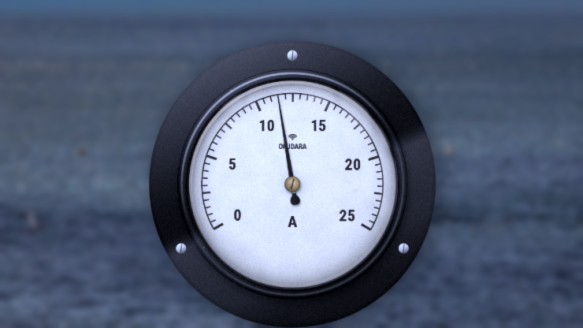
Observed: 11.5 A
